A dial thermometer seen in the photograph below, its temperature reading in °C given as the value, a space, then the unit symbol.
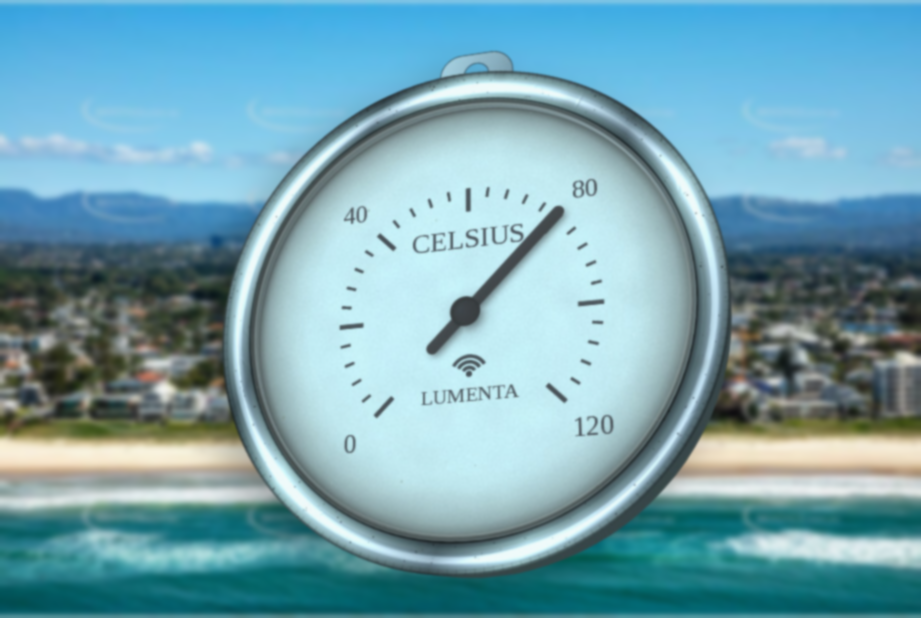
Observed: 80 °C
